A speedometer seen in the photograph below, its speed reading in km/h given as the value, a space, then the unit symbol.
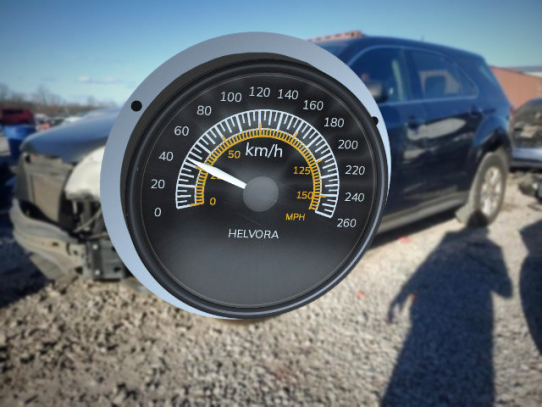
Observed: 45 km/h
